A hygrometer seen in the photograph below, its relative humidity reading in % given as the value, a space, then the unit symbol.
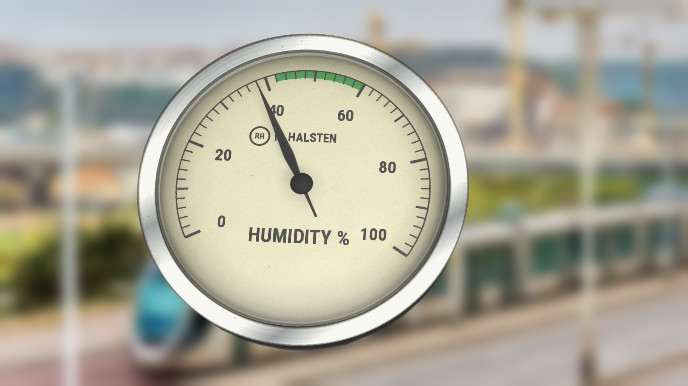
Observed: 38 %
